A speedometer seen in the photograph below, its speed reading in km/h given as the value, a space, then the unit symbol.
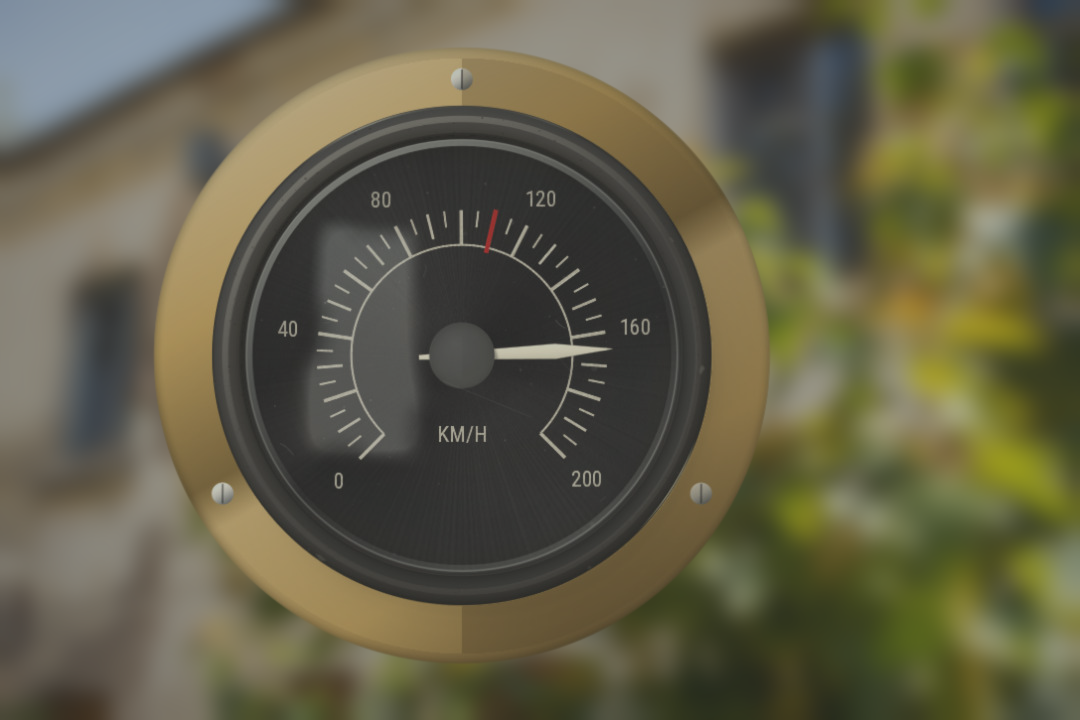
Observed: 165 km/h
